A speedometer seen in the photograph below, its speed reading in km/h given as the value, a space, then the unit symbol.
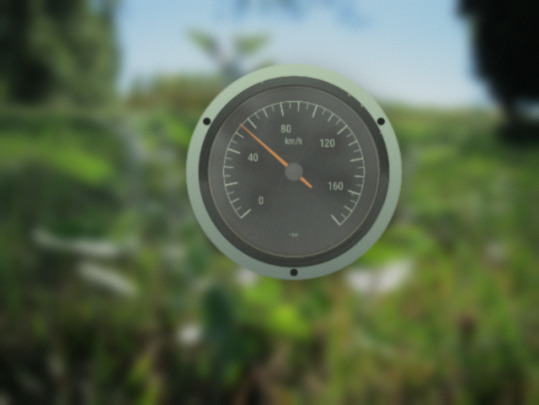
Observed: 55 km/h
